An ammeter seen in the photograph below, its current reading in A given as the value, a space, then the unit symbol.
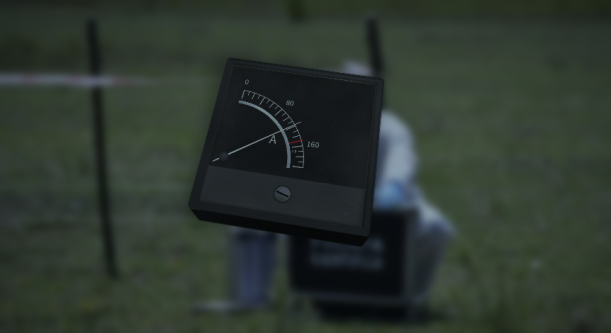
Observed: 120 A
